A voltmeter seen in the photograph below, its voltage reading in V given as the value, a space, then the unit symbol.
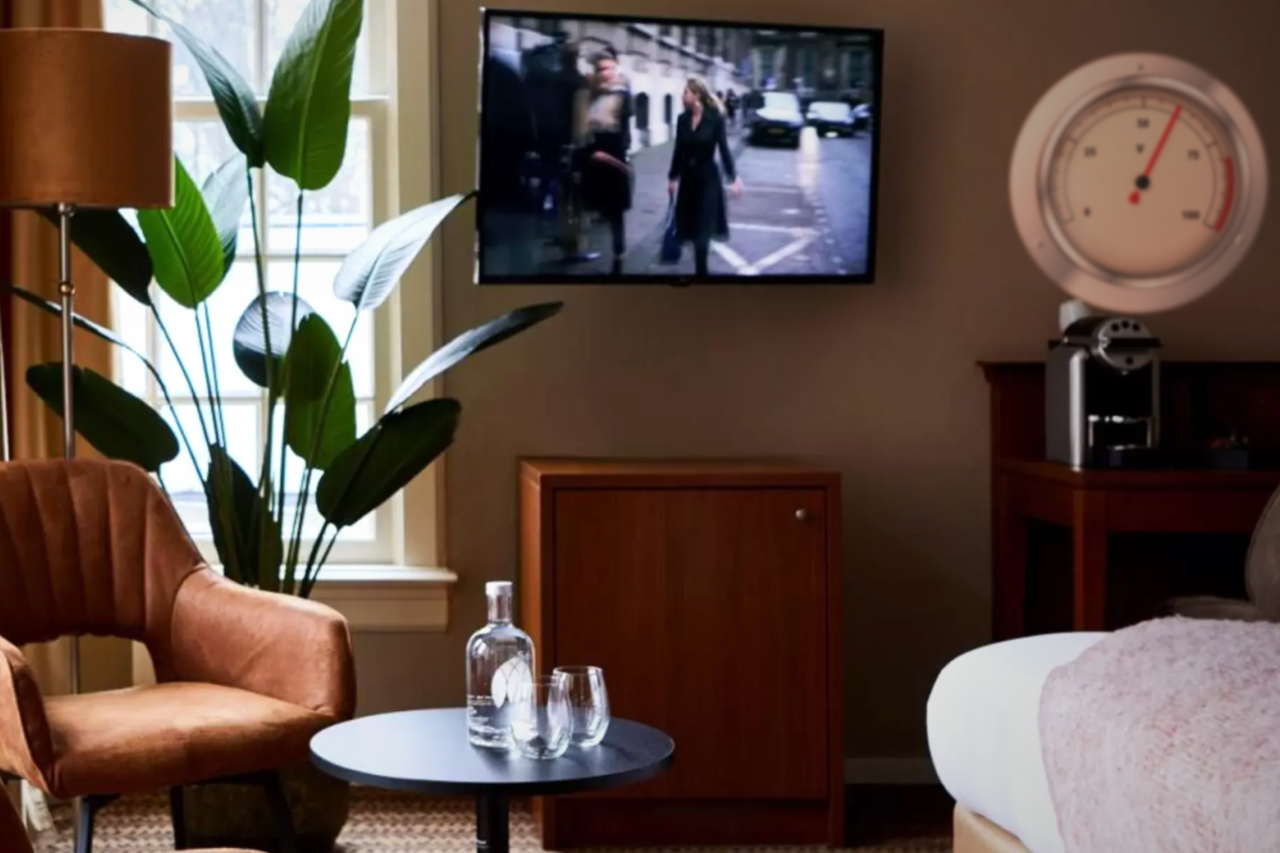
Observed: 60 V
